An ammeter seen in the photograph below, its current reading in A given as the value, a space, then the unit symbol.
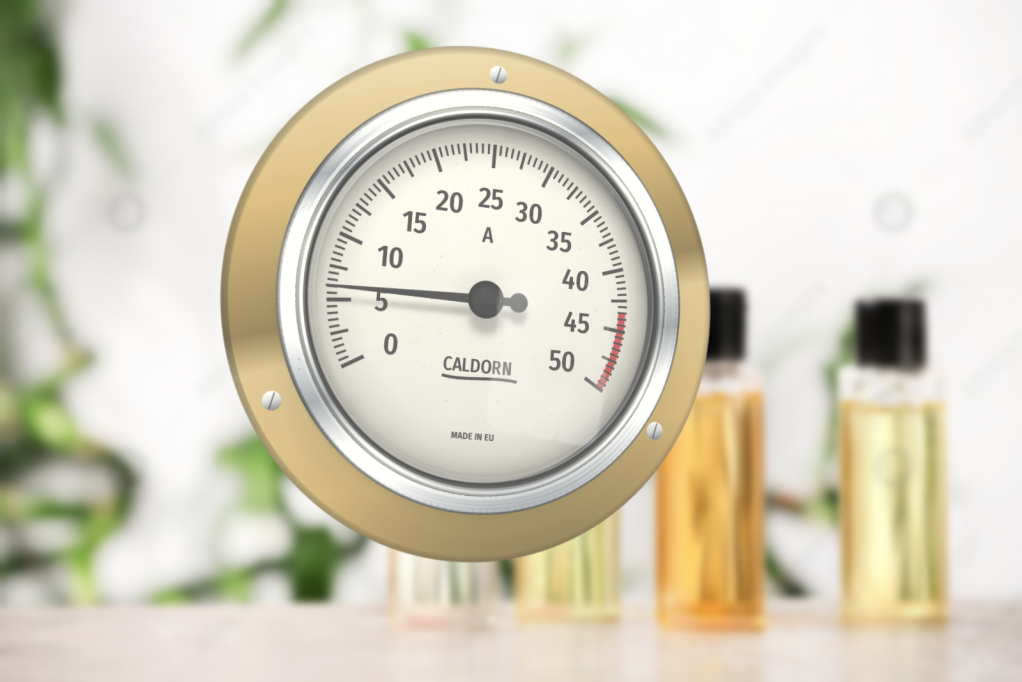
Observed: 6 A
